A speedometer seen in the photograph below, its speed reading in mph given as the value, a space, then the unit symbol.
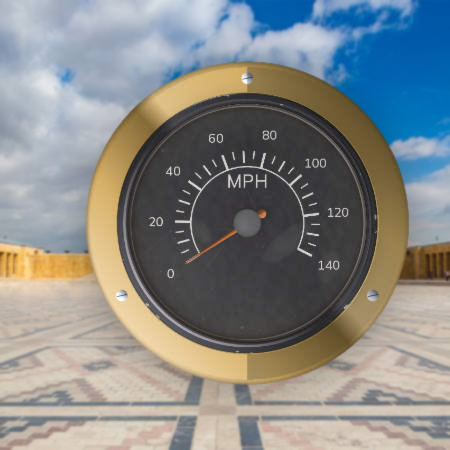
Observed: 0 mph
